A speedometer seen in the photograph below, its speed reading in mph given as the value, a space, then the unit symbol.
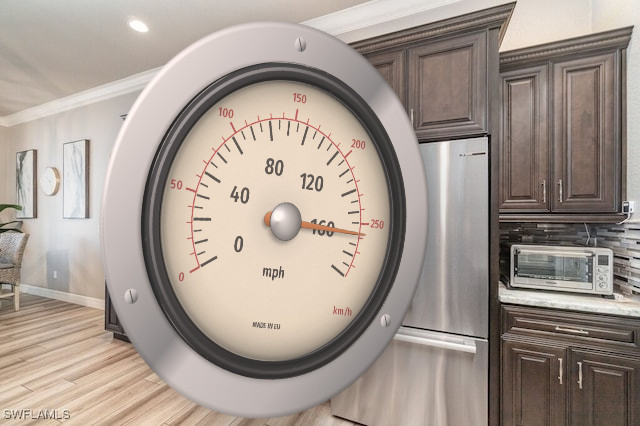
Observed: 160 mph
